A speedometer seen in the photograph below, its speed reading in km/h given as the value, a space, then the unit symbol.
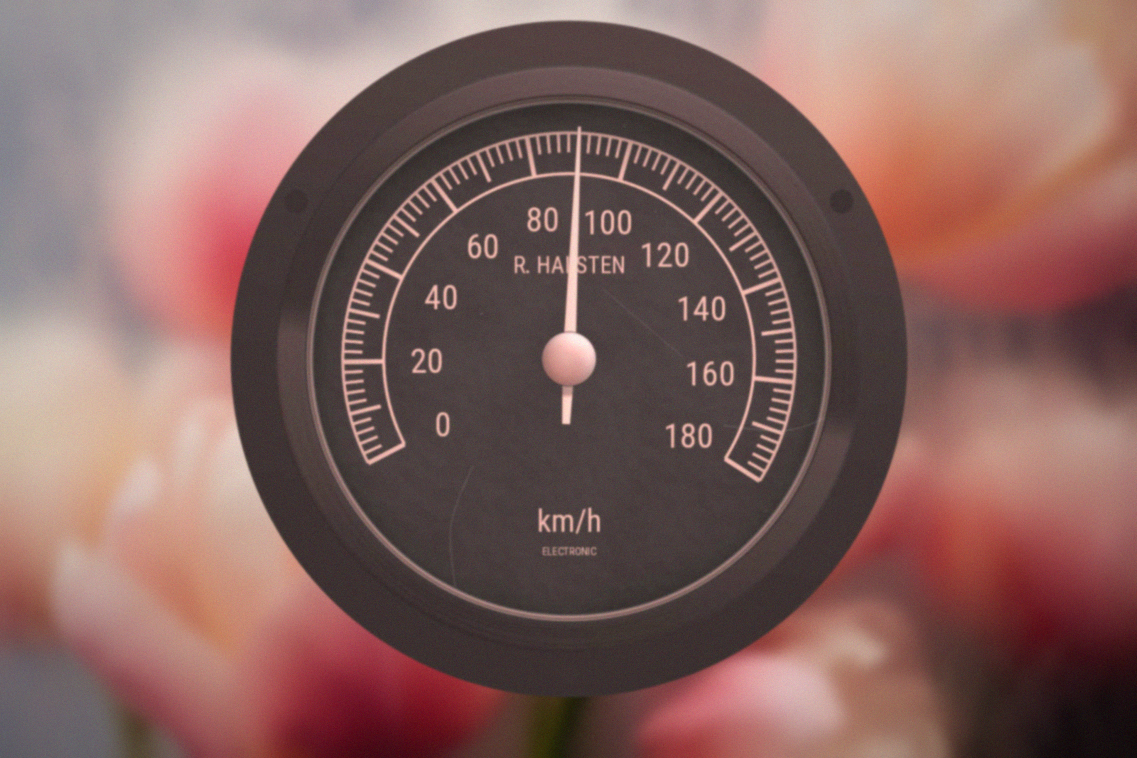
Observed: 90 km/h
